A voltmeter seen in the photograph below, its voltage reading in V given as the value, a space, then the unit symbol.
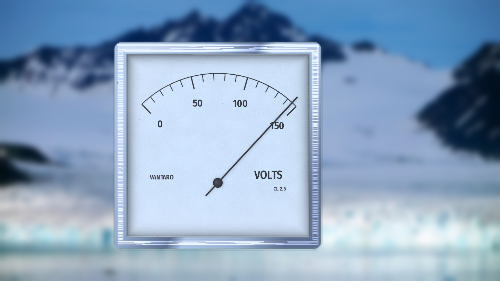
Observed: 145 V
